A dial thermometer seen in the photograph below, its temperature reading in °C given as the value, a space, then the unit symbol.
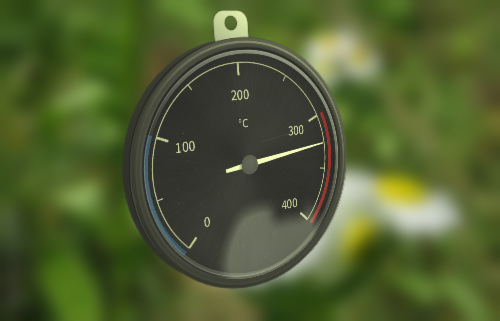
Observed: 325 °C
